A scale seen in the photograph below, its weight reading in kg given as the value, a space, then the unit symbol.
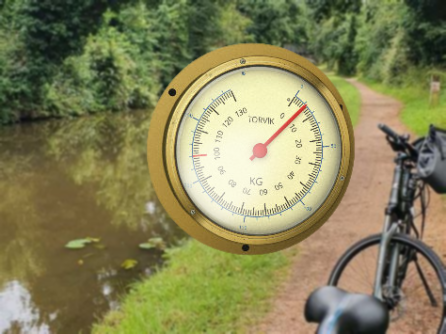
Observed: 5 kg
